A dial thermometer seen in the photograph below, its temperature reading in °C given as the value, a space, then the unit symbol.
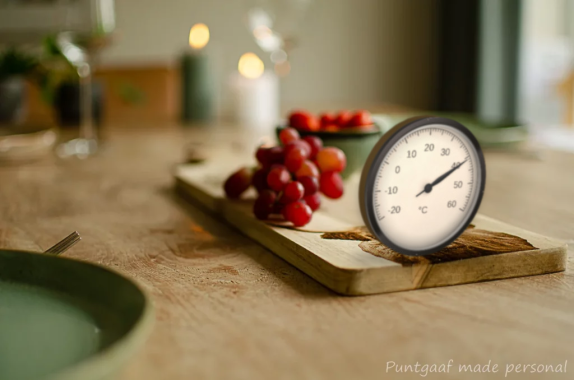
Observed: 40 °C
